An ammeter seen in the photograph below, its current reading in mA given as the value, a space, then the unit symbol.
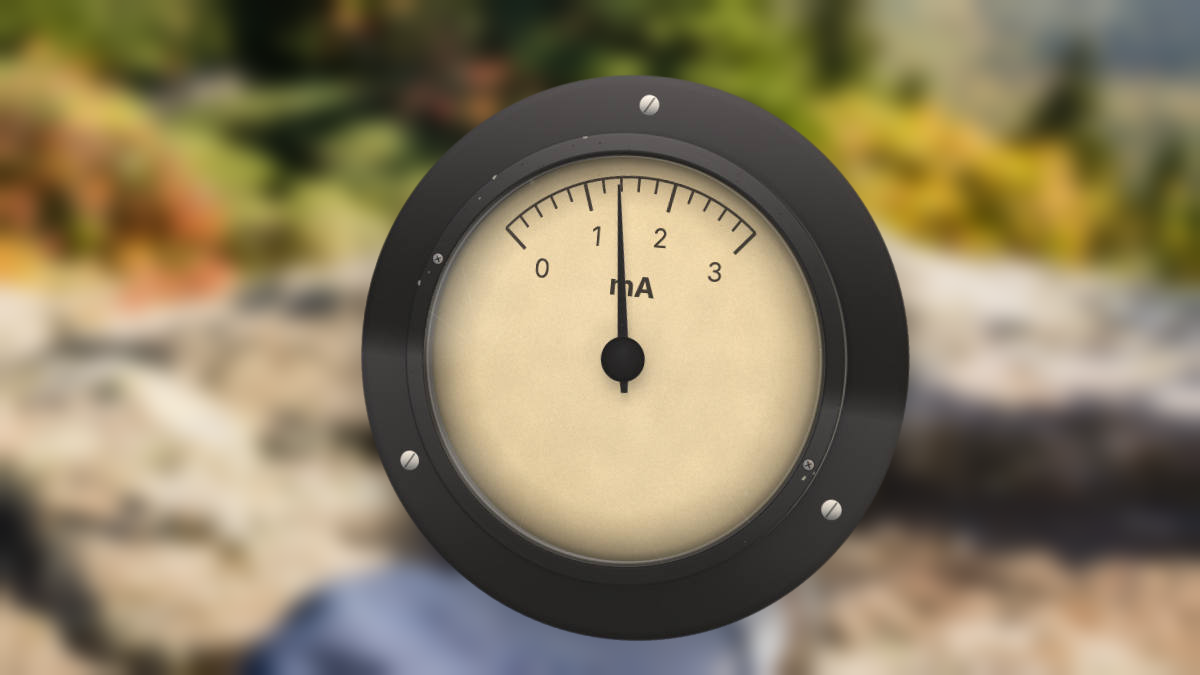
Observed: 1.4 mA
